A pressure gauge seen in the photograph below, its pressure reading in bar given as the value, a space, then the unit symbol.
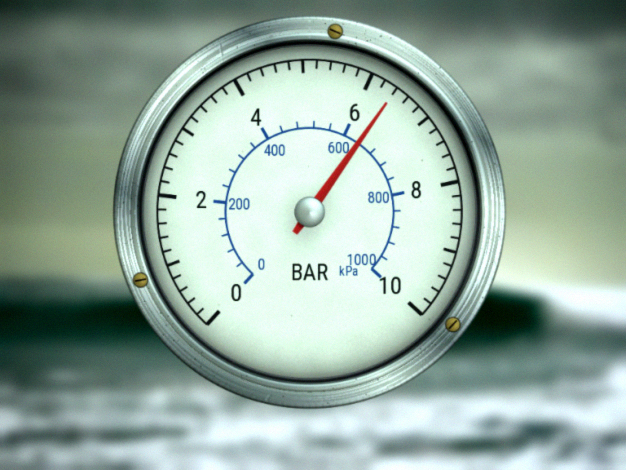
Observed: 6.4 bar
